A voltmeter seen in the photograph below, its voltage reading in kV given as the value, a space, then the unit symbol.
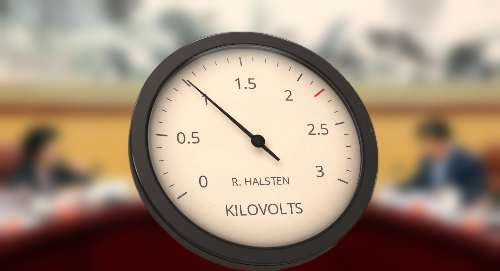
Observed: 1 kV
